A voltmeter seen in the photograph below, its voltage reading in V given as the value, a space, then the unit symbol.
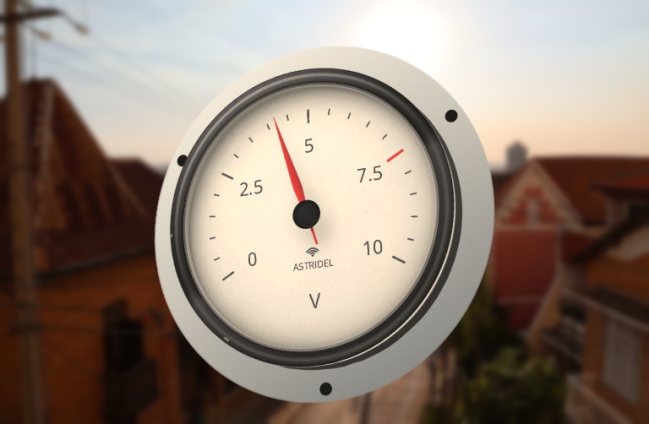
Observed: 4.25 V
